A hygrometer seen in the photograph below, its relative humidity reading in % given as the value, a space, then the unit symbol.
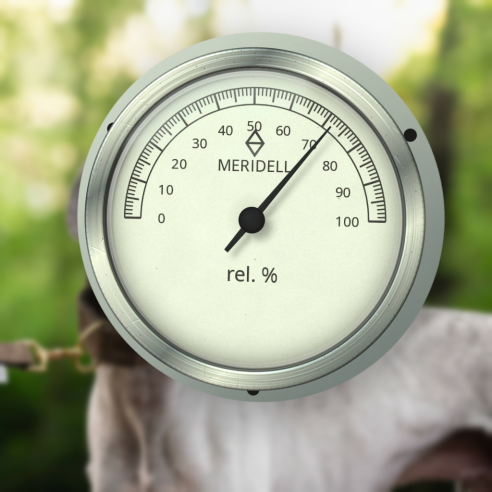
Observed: 72 %
